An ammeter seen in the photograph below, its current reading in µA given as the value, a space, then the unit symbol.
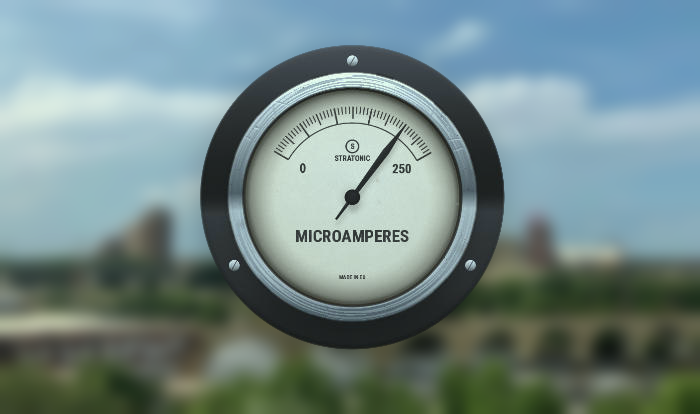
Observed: 200 µA
